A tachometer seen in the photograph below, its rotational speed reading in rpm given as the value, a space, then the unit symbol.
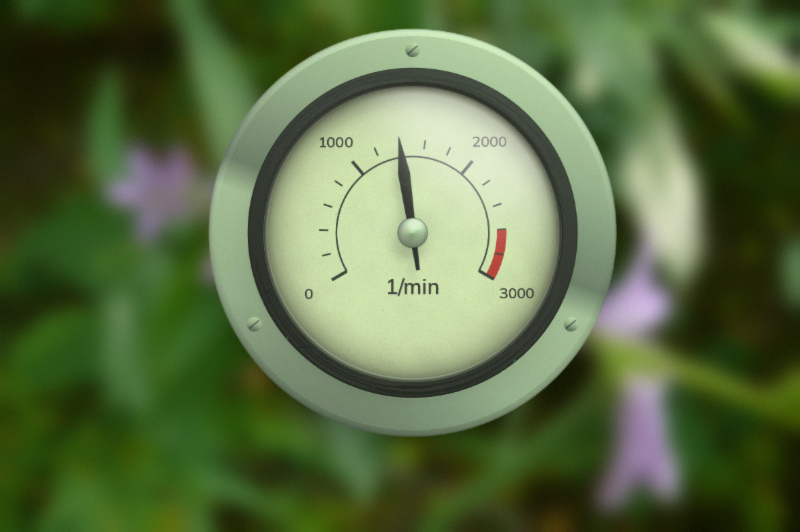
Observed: 1400 rpm
